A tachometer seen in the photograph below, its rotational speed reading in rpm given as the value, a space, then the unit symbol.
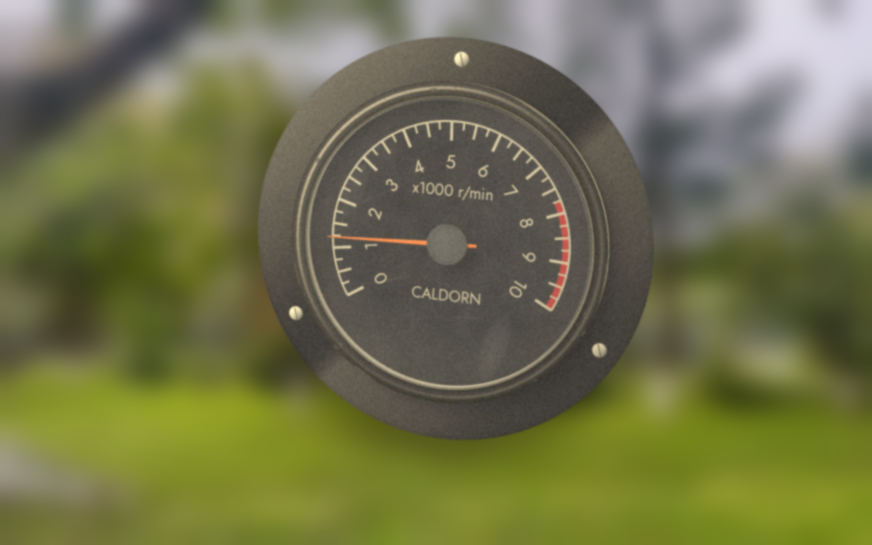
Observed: 1250 rpm
